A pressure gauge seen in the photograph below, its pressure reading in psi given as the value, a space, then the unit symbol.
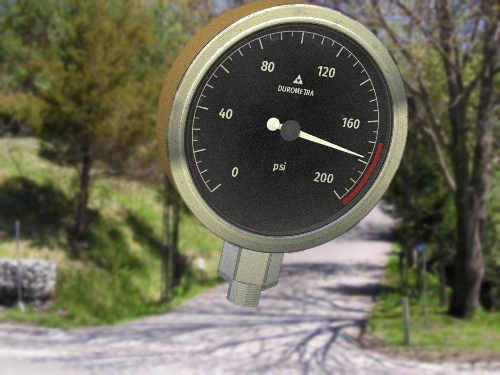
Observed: 177.5 psi
